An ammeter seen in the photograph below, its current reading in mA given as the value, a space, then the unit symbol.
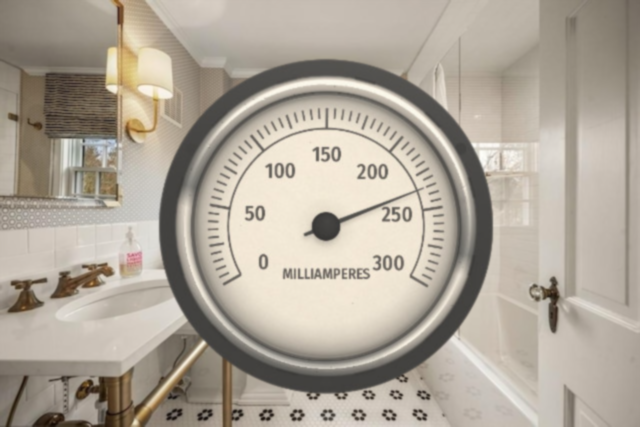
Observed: 235 mA
